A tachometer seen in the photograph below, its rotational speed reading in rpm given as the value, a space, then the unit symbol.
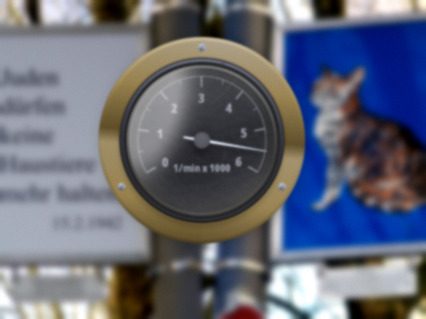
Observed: 5500 rpm
